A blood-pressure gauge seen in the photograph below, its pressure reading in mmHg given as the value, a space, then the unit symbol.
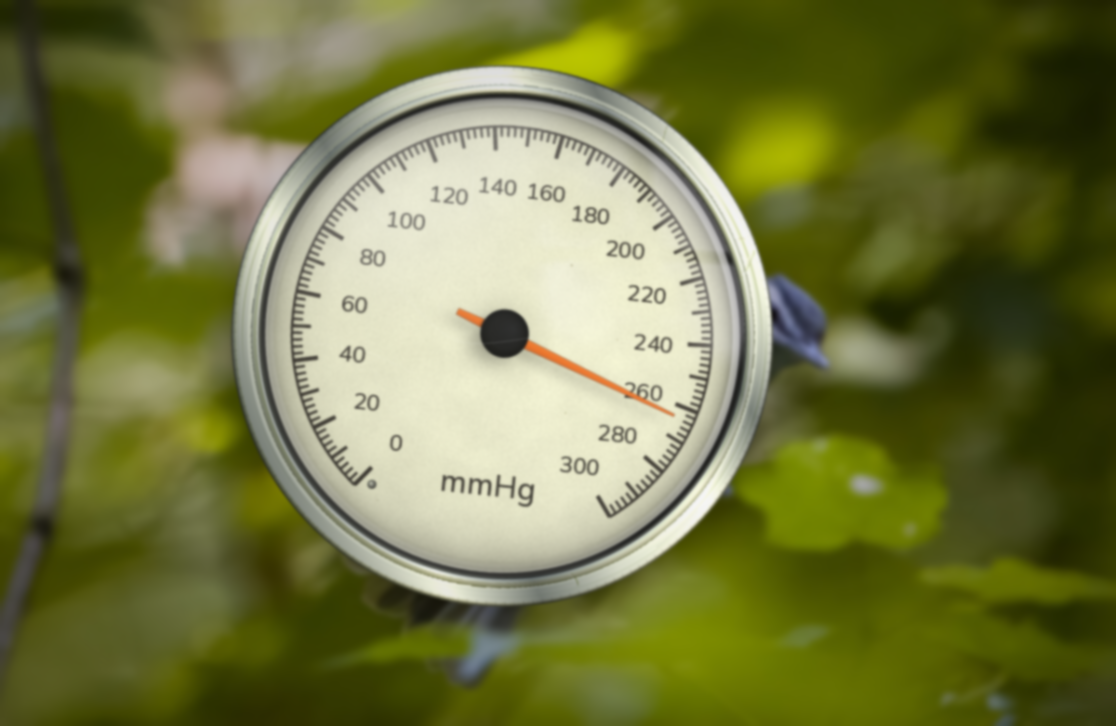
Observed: 264 mmHg
